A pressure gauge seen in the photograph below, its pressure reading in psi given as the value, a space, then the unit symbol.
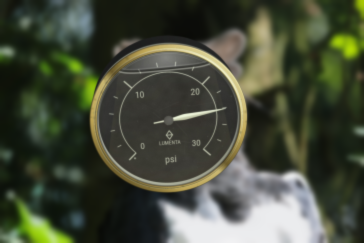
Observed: 24 psi
